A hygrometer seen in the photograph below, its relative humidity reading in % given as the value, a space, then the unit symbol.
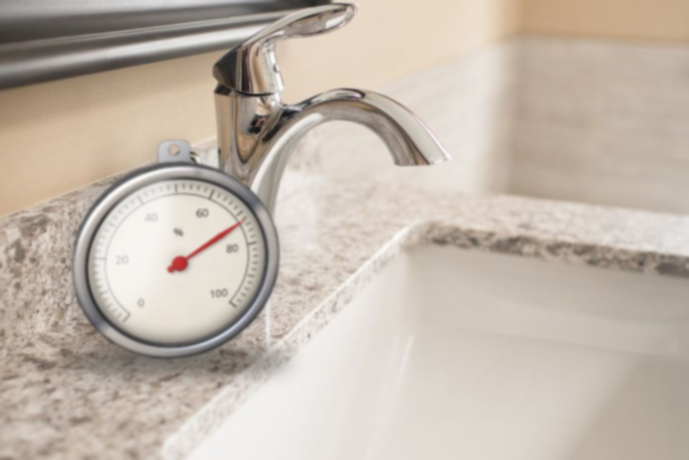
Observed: 72 %
